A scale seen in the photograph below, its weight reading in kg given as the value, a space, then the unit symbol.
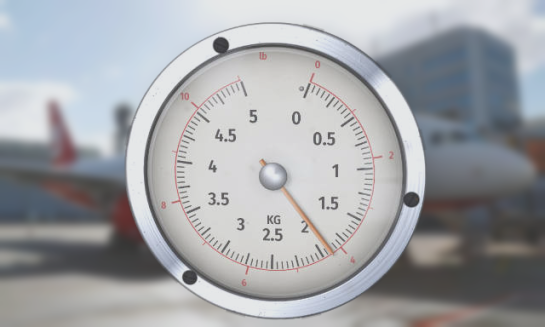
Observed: 1.9 kg
